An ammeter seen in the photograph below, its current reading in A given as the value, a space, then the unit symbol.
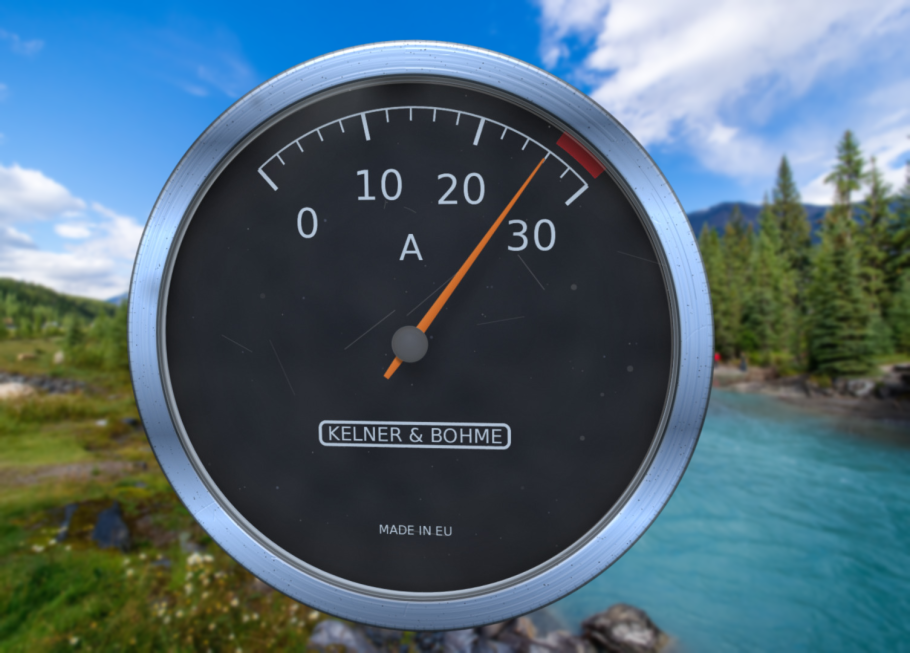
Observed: 26 A
